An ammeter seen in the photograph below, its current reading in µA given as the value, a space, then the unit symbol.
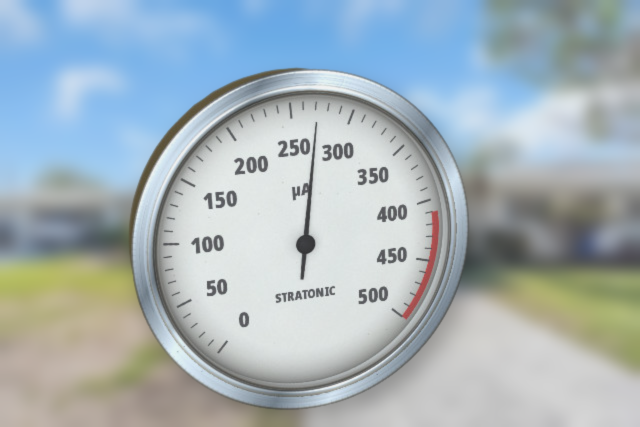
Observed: 270 µA
